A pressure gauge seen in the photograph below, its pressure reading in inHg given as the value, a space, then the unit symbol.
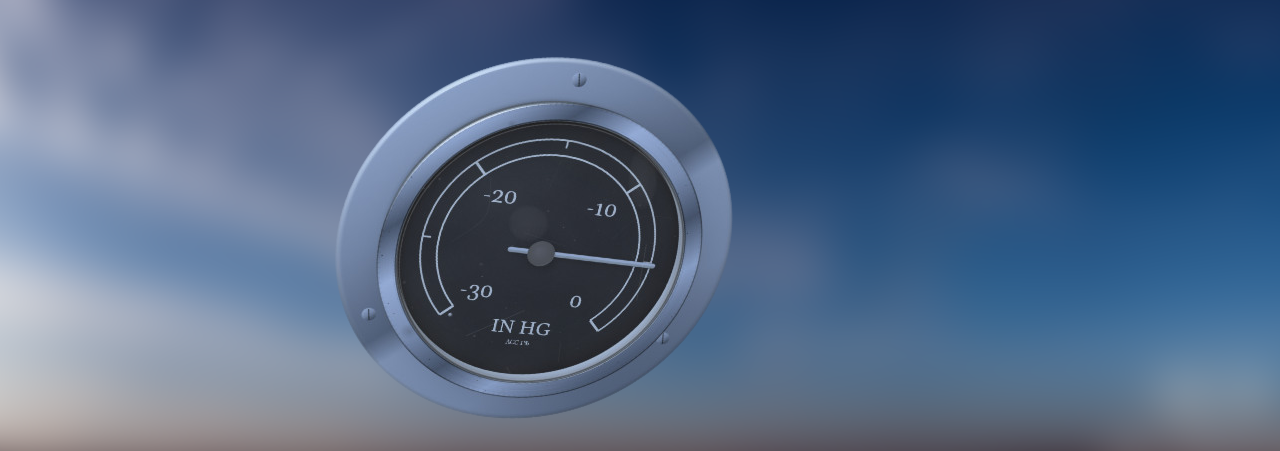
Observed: -5 inHg
